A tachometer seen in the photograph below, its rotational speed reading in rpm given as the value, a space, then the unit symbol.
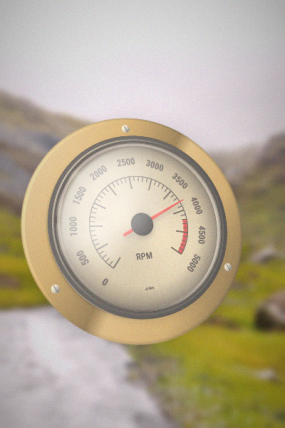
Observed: 3800 rpm
